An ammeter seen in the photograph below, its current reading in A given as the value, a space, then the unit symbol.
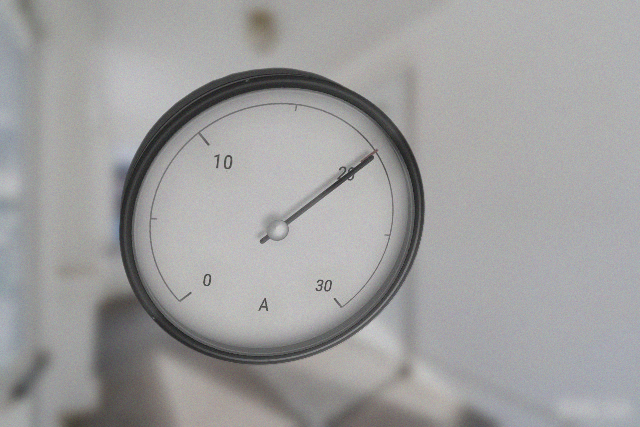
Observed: 20 A
